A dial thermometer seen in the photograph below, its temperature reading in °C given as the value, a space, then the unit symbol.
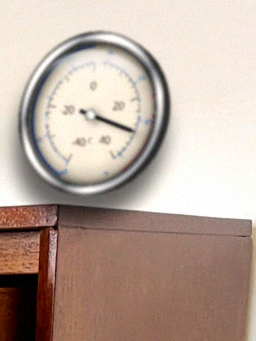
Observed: 30 °C
